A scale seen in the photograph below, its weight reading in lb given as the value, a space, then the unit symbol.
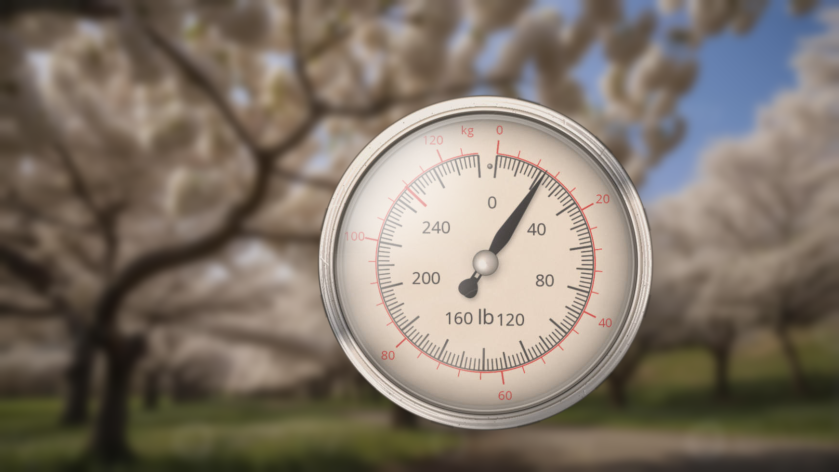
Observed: 22 lb
